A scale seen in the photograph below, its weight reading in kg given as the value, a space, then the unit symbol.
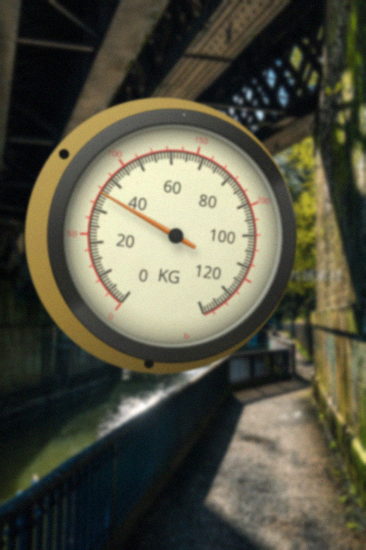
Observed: 35 kg
